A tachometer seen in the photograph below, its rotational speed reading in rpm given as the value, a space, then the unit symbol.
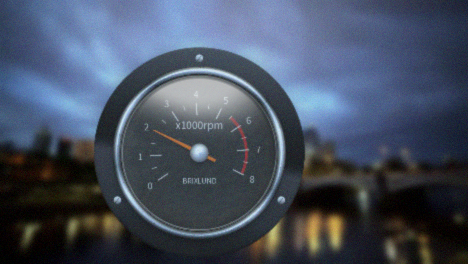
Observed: 2000 rpm
